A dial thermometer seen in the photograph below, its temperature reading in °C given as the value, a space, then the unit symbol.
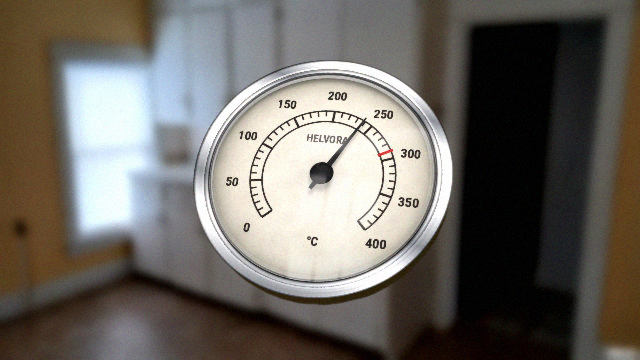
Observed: 240 °C
